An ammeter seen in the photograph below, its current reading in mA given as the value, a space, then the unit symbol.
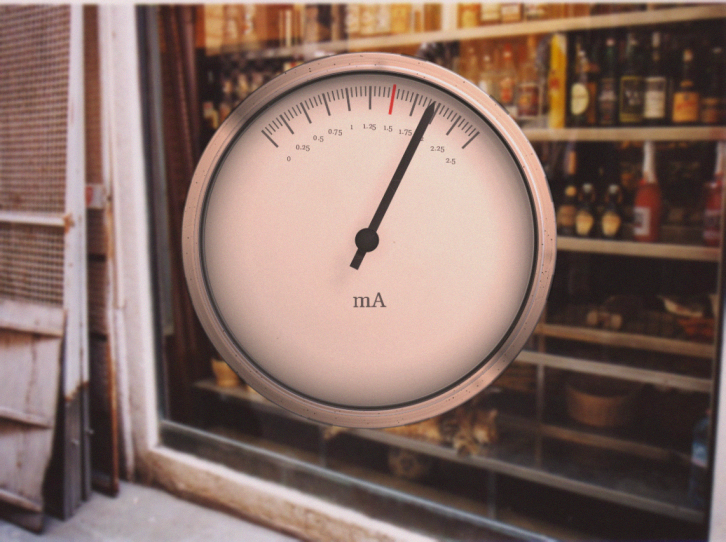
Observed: 1.95 mA
